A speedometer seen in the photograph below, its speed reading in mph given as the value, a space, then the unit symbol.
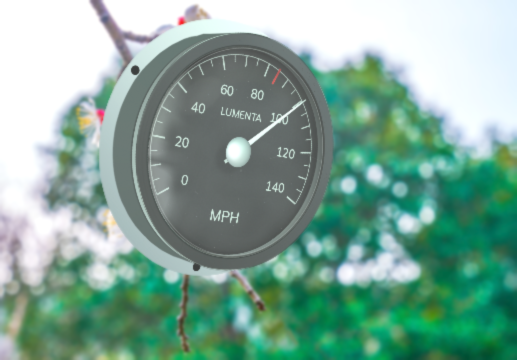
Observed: 100 mph
